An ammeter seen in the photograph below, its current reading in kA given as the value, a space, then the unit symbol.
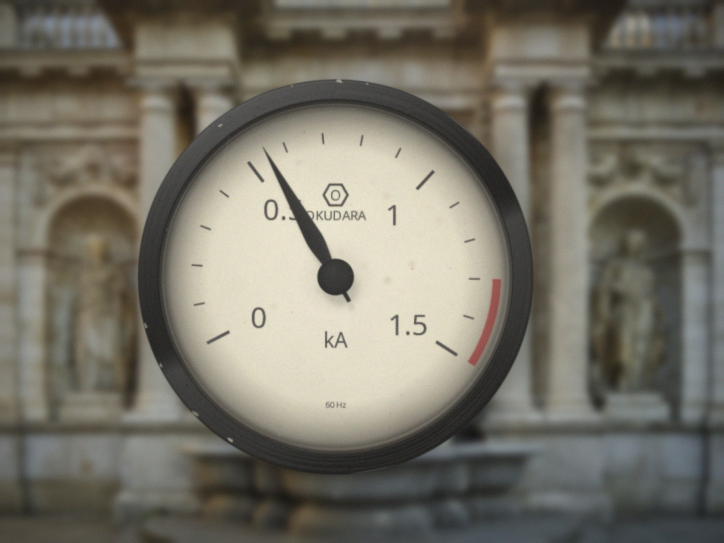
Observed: 0.55 kA
